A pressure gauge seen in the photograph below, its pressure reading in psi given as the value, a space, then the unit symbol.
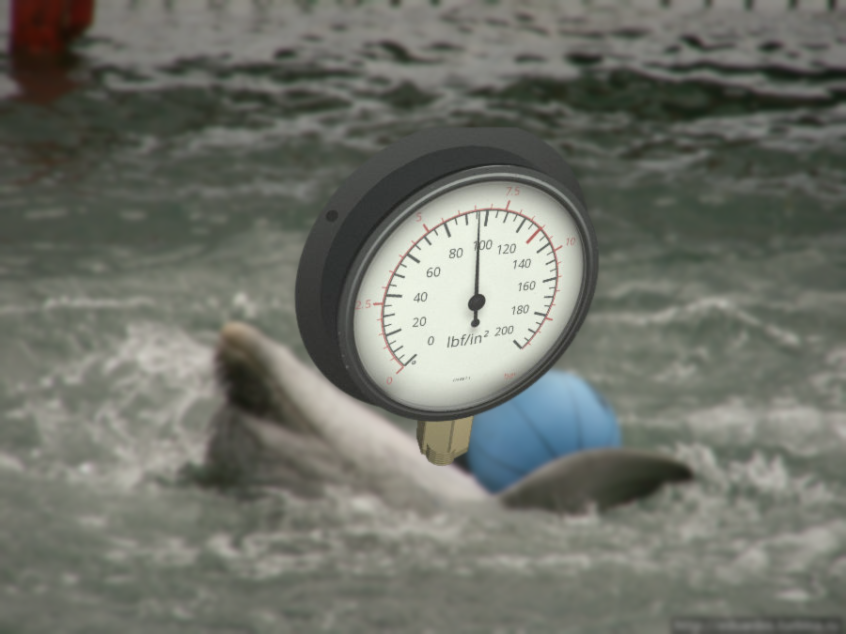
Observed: 95 psi
